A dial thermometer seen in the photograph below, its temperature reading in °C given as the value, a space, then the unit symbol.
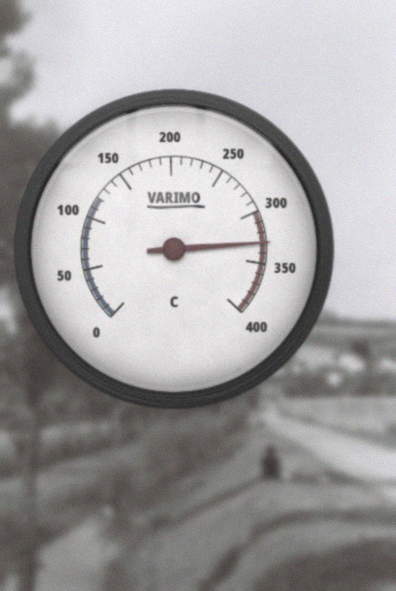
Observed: 330 °C
